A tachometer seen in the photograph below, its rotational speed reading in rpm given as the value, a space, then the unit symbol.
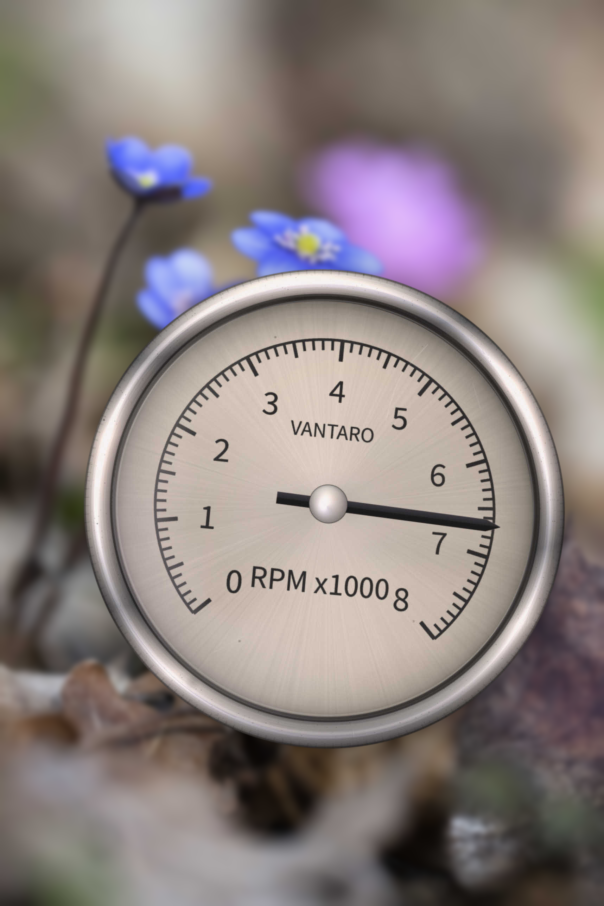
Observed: 6700 rpm
